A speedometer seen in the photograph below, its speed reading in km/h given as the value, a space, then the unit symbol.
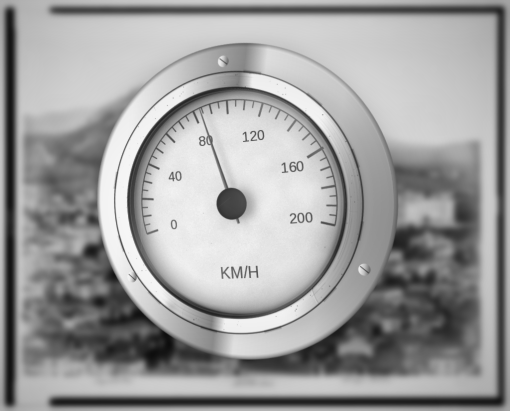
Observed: 85 km/h
